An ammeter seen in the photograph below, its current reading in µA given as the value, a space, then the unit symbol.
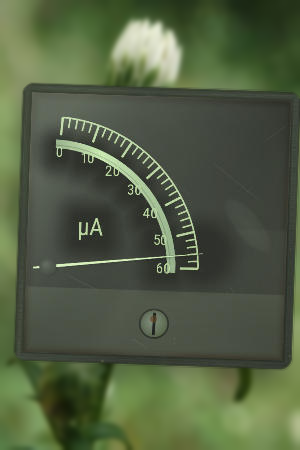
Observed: 56 µA
